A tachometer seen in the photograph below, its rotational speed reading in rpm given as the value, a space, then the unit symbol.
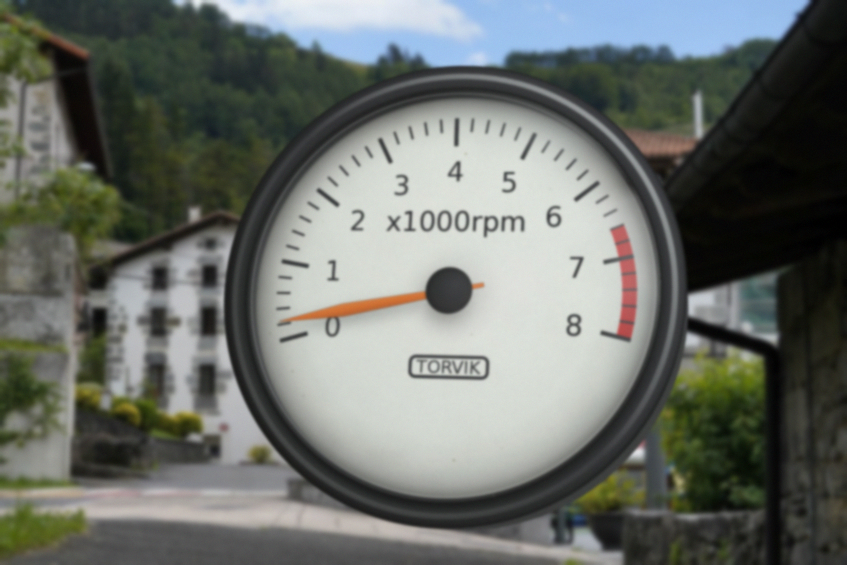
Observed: 200 rpm
